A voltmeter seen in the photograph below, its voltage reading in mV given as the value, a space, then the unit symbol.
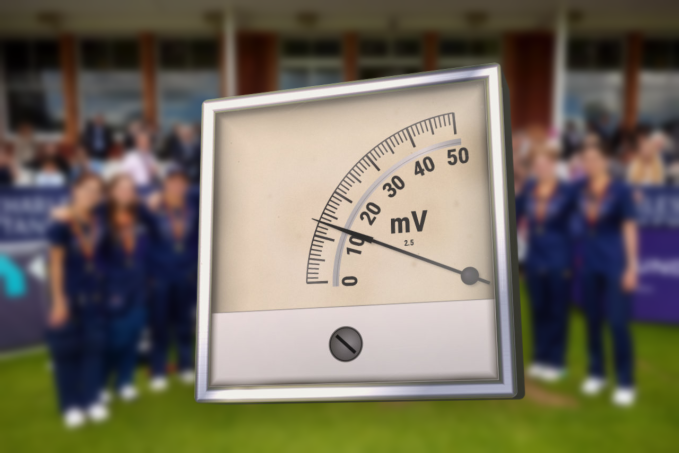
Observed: 13 mV
